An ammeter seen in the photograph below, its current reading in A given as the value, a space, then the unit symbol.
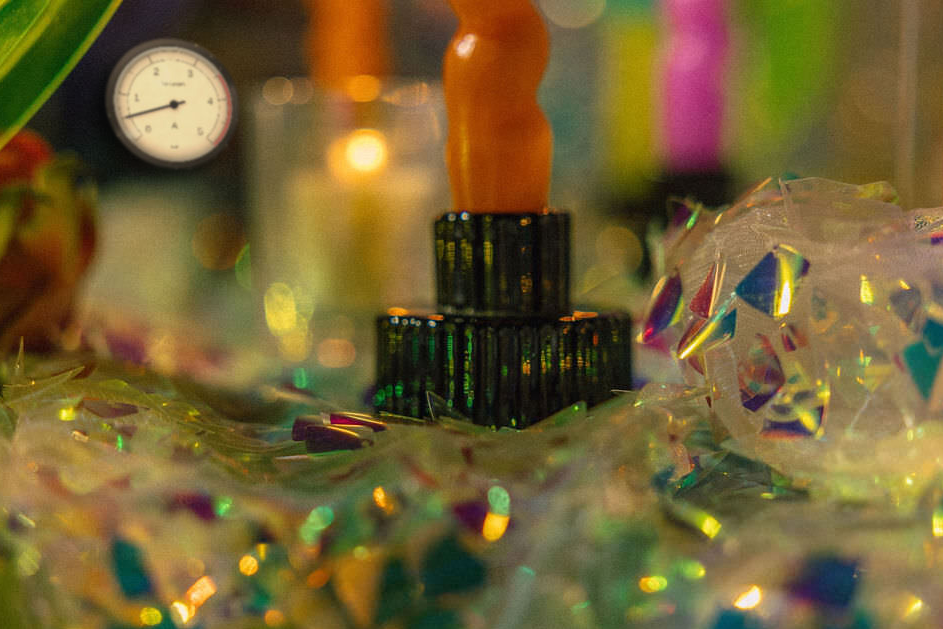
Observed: 0.5 A
